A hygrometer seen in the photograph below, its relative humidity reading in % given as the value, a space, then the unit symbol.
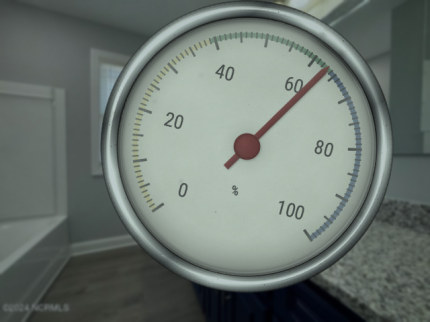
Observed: 63 %
